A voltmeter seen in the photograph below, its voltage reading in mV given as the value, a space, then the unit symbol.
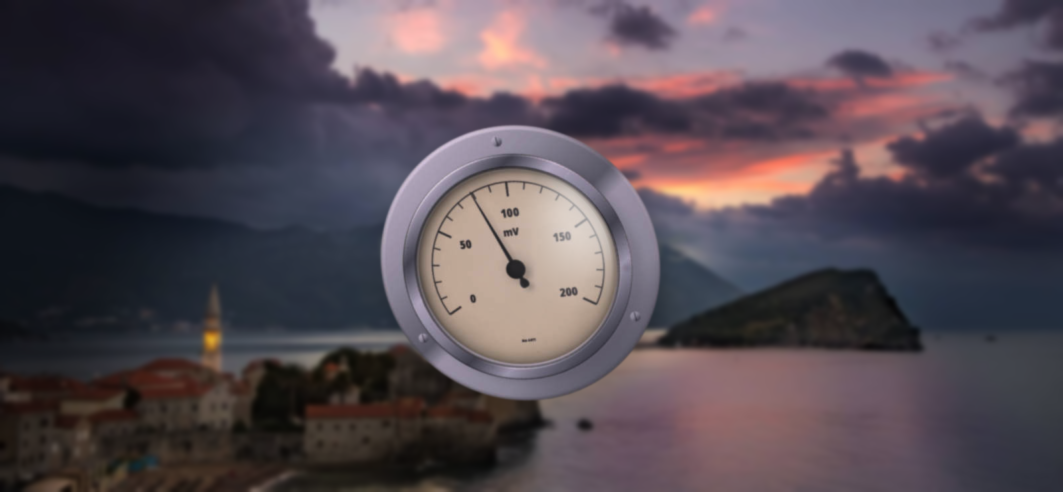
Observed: 80 mV
